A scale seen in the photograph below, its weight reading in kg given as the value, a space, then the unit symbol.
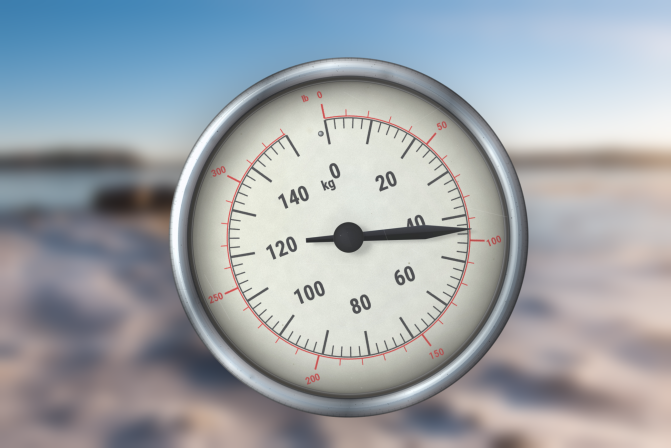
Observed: 43 kg
